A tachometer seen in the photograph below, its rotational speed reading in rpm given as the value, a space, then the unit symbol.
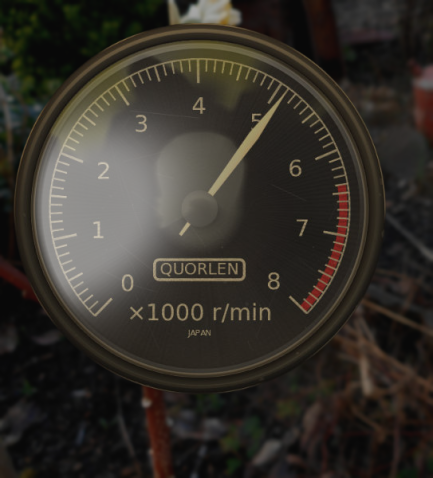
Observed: 5100 rpm
